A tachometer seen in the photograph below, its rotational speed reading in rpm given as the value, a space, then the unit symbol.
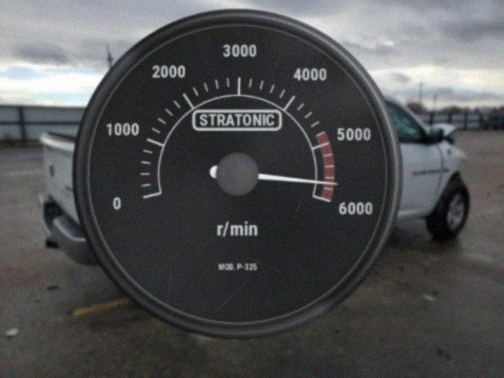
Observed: 5700 rpm
